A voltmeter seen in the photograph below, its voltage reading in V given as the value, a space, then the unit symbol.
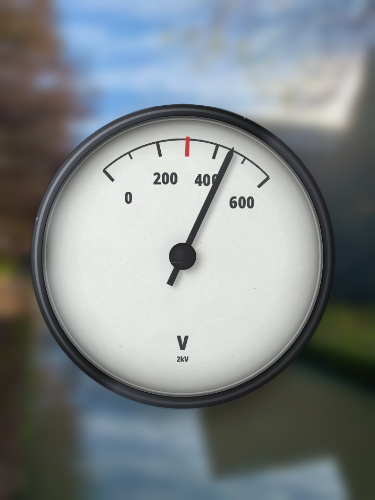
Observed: 450 V
